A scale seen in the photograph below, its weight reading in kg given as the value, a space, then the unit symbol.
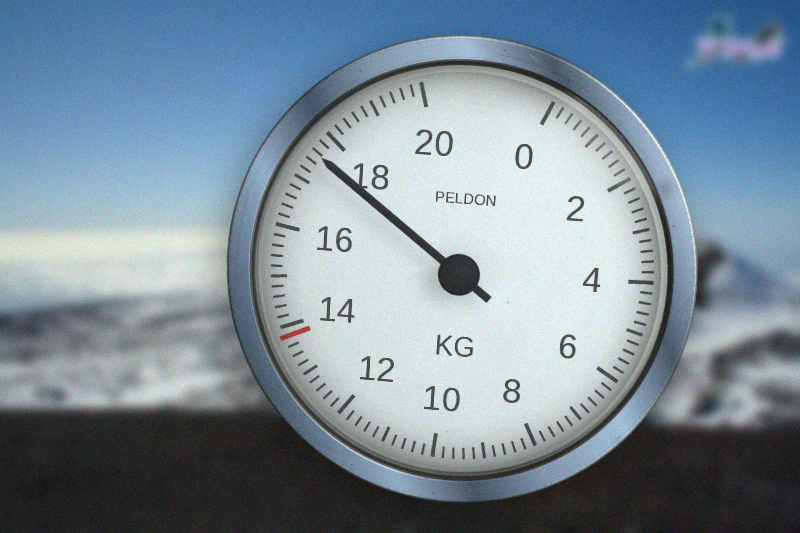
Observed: 17.6 kg
